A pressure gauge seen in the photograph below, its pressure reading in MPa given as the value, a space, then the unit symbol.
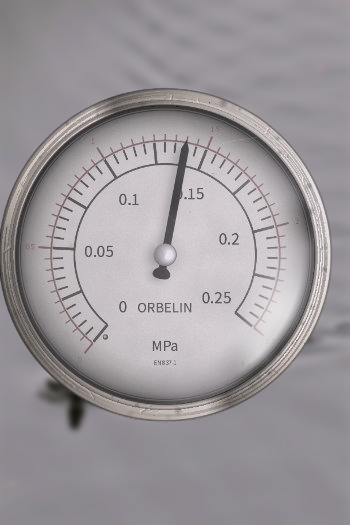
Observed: 0.14 MPa
